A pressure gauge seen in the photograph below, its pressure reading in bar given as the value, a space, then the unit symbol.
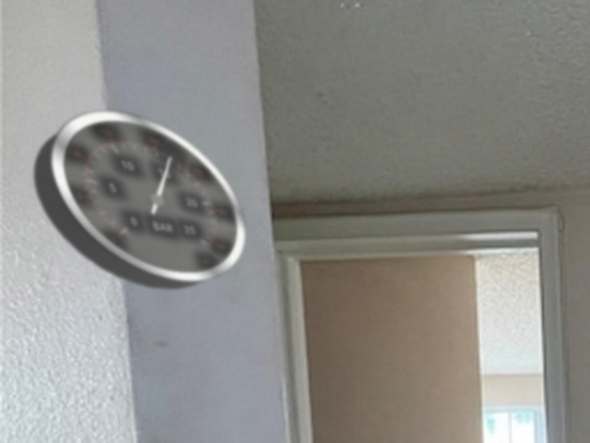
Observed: 15 bar
